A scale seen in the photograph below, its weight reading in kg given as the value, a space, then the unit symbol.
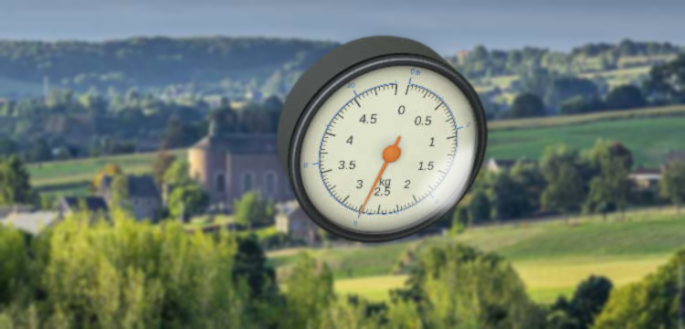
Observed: 2.75 kg
